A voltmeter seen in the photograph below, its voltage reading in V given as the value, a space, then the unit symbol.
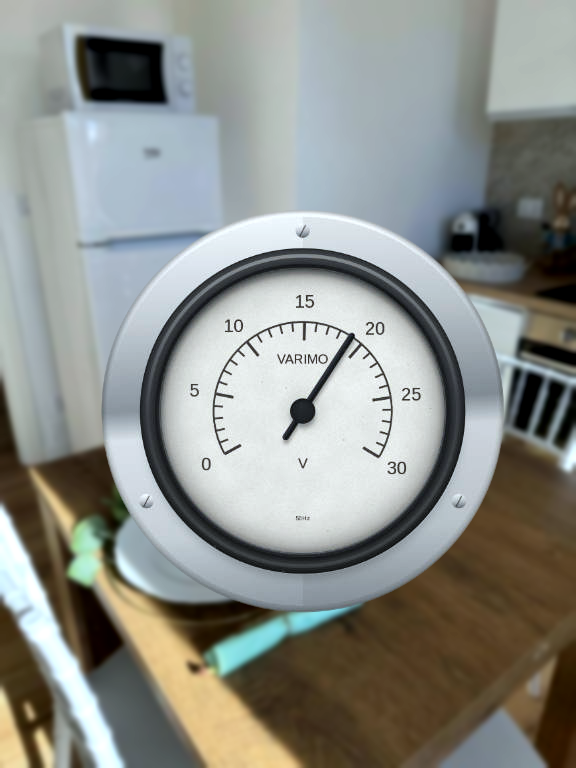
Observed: 19 V
